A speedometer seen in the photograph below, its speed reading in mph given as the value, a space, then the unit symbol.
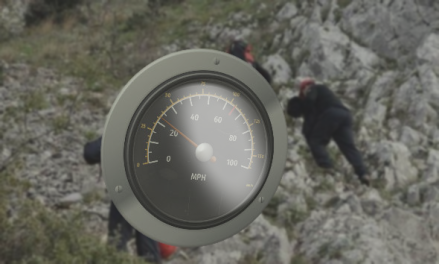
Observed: 22.5 mph
